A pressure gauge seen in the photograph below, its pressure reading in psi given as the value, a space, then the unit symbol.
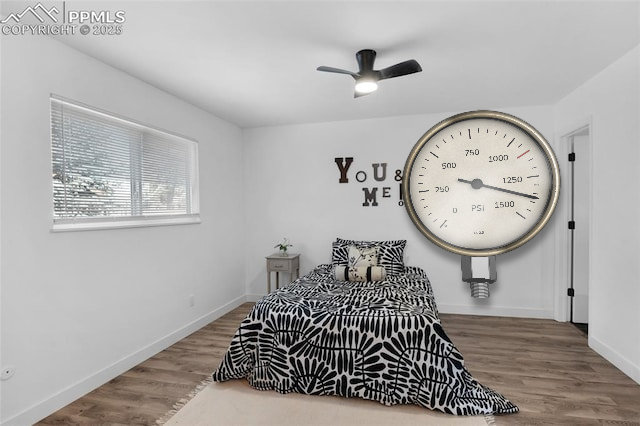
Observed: 1375 psi
